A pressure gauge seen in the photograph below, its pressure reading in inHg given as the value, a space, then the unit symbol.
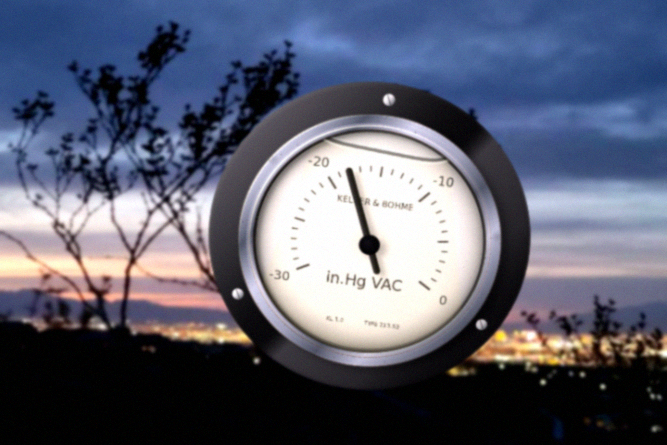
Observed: -18 inHg
